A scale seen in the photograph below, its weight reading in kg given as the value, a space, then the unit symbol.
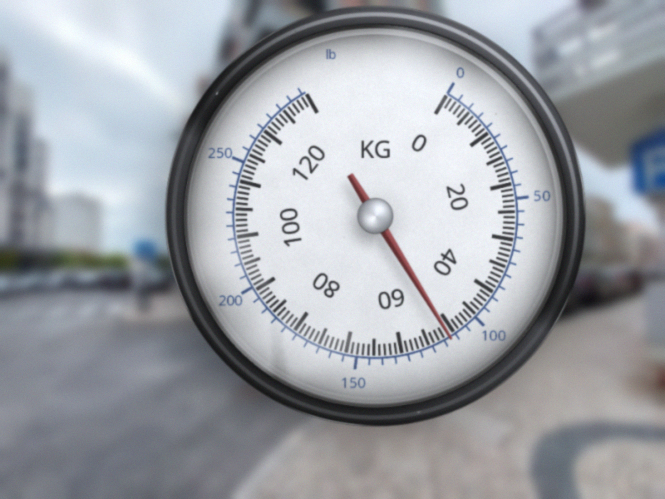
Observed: 51 kg
